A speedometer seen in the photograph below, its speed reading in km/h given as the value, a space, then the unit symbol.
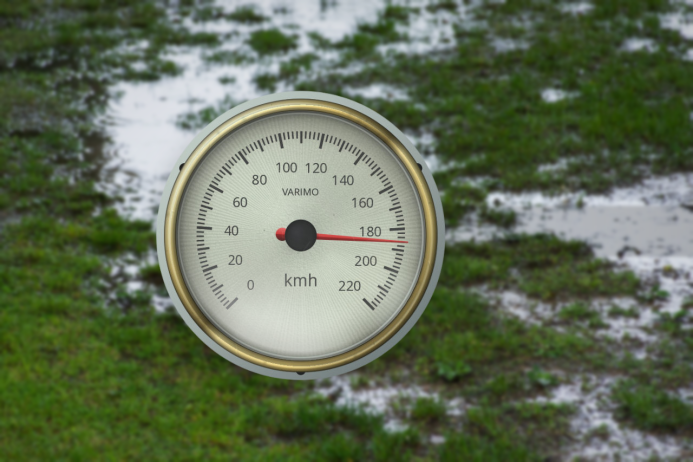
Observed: 186 km/h
